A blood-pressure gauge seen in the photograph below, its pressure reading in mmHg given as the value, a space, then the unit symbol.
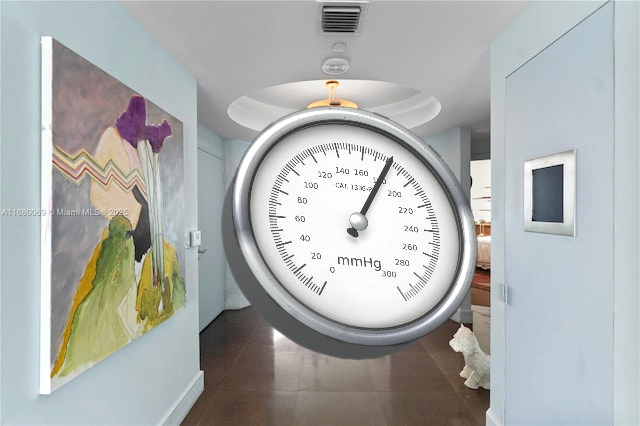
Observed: 180 mmHg
